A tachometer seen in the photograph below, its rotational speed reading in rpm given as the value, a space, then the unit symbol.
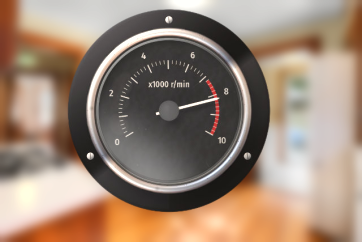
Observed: 8200 rpm
